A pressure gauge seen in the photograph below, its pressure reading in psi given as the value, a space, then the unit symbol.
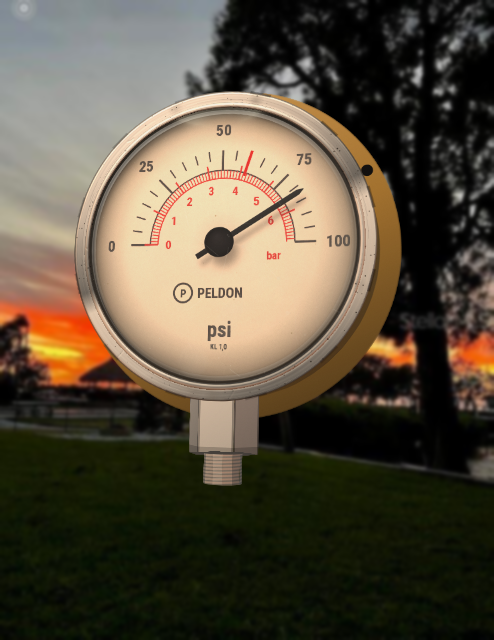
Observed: 82.5 psi
